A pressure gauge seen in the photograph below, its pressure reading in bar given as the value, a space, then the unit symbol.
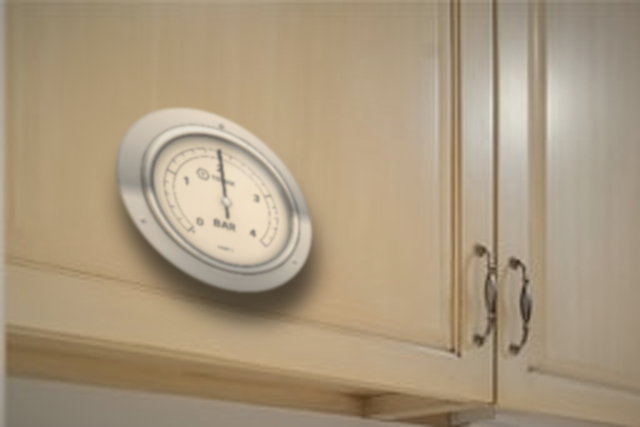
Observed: 2 bar
